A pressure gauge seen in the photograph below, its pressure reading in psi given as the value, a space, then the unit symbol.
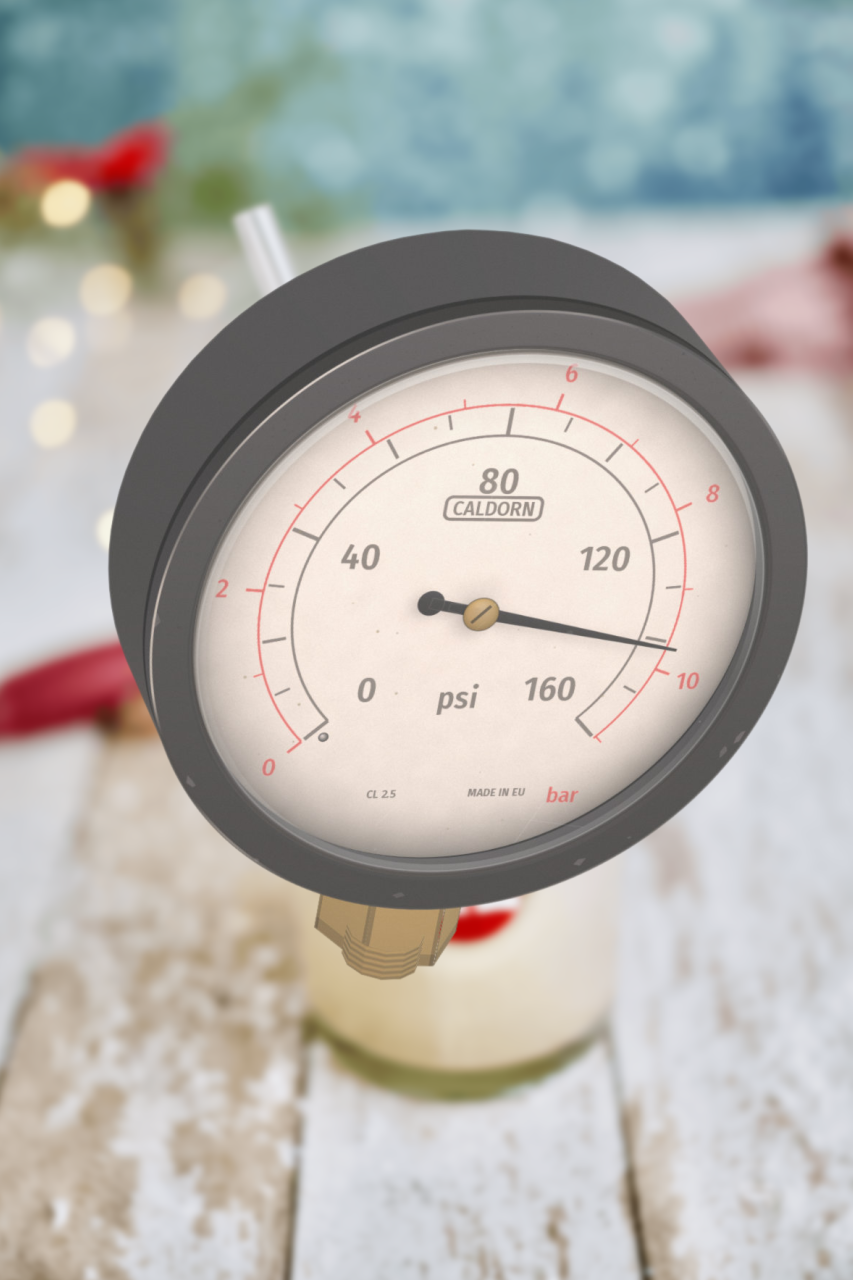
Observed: 140 psi
